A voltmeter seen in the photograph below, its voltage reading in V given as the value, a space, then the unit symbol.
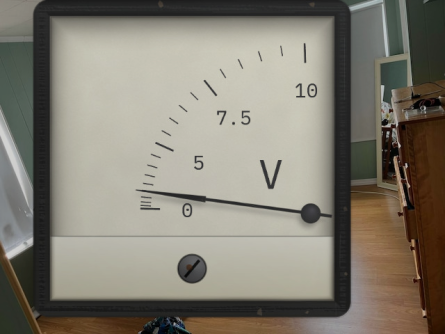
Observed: 2.5 V
